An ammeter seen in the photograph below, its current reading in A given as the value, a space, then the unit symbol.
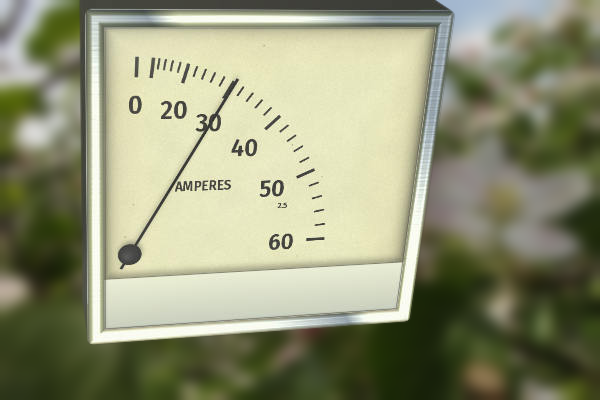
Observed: 30 A
